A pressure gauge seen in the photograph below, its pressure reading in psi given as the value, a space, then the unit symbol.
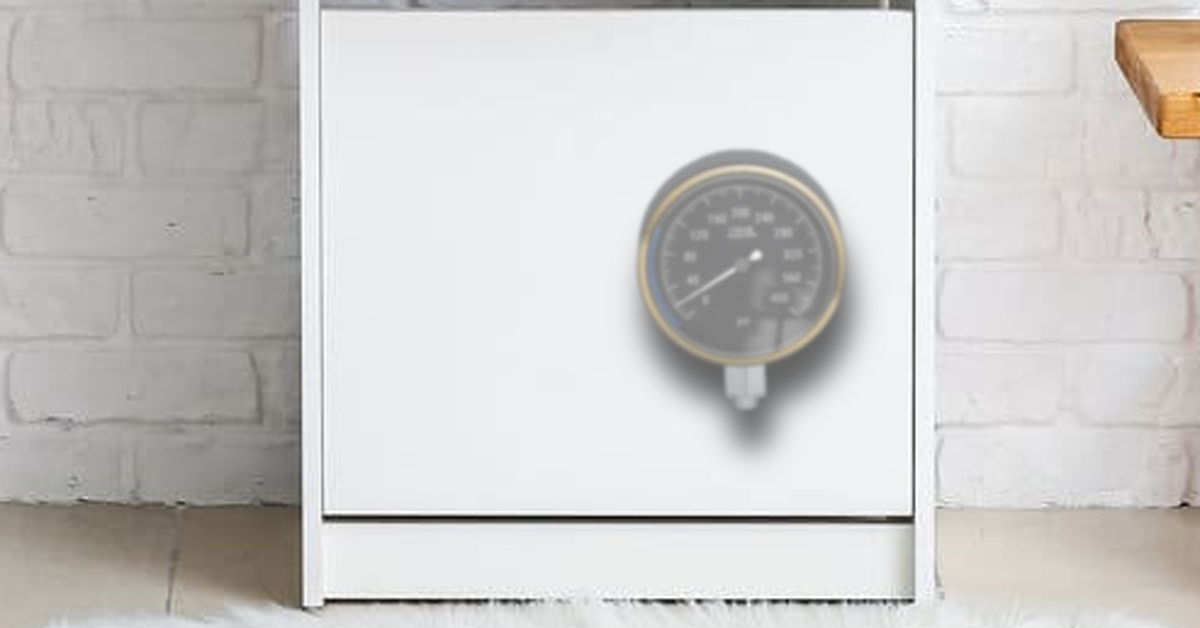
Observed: 20 psi
